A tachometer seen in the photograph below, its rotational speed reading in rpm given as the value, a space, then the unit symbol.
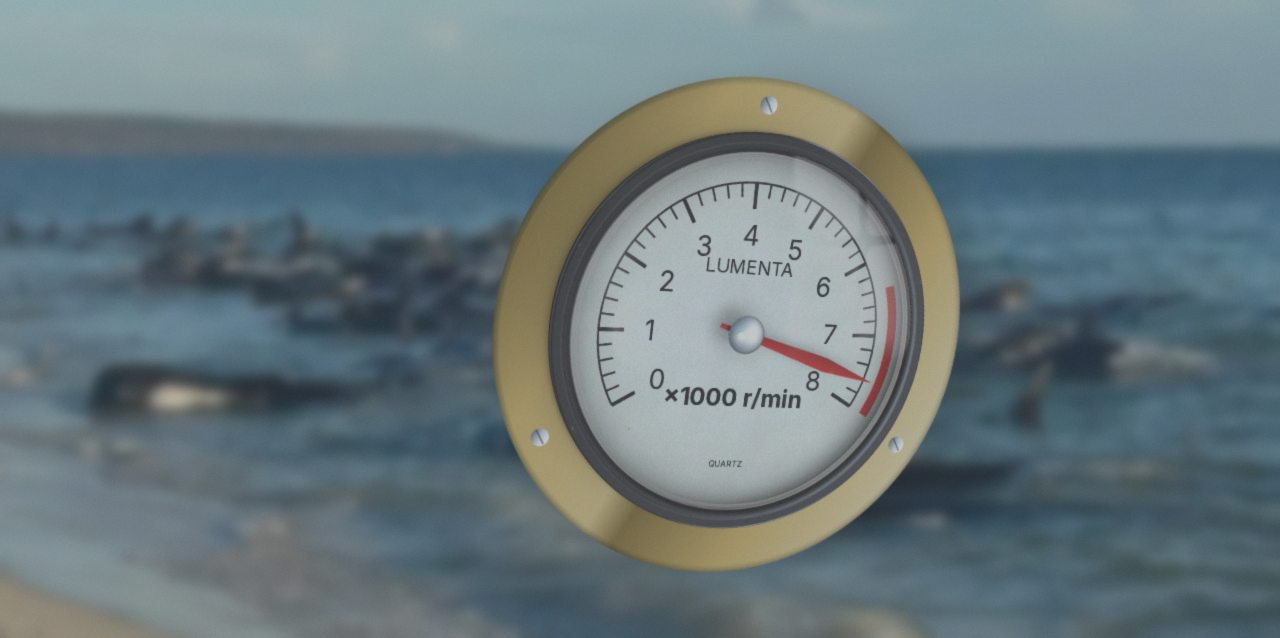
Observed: 7600 rpm
